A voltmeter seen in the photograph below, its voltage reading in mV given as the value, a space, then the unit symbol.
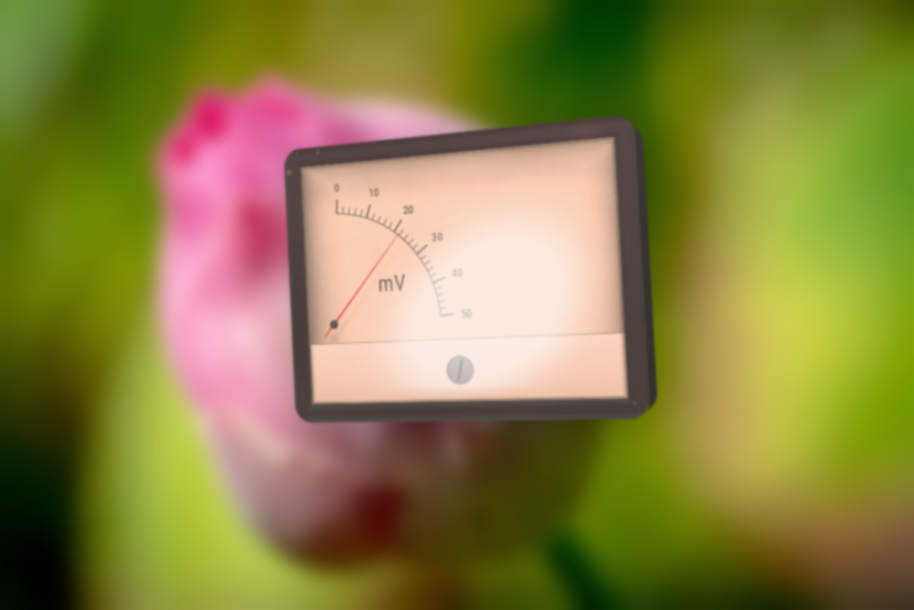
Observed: 22 mV
